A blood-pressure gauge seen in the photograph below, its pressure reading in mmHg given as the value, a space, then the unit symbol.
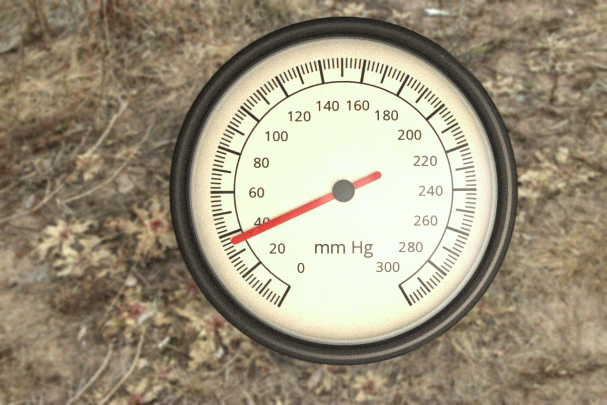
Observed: 36 mmHg
